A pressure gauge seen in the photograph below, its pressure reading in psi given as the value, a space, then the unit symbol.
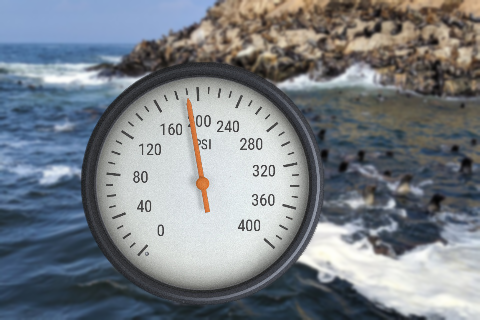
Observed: 190 psi
